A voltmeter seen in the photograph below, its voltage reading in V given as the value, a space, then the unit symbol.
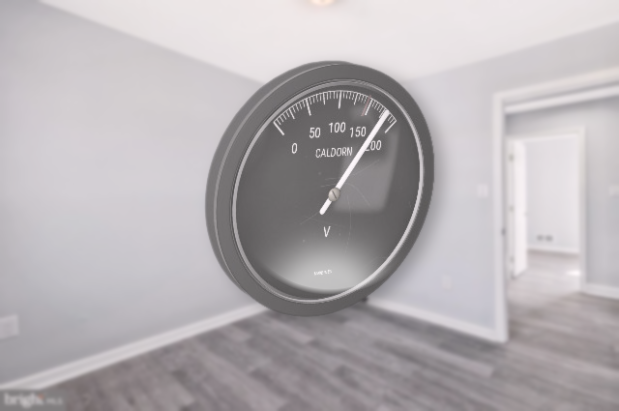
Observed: 175 V
